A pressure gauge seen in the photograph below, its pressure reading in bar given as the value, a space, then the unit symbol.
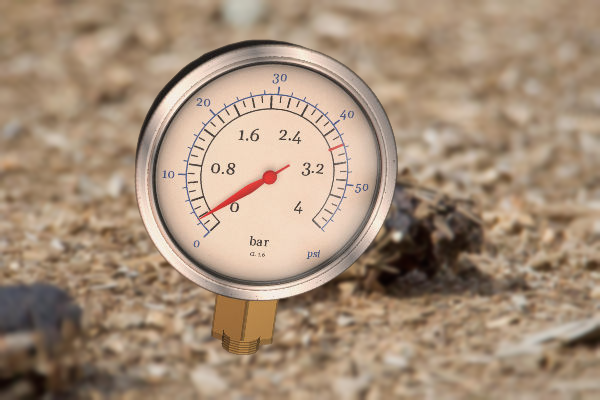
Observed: 0.2 bar
